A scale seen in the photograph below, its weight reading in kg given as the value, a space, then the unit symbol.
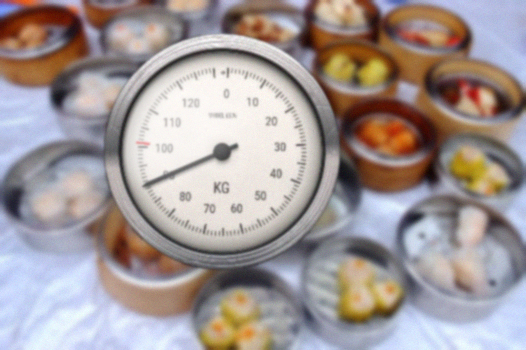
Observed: 90 kg
